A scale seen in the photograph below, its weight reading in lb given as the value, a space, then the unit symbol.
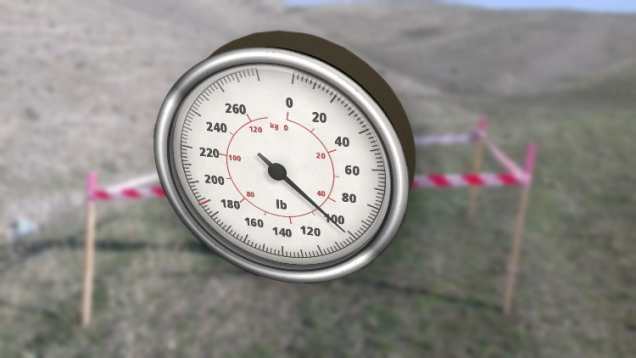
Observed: 100 lb
